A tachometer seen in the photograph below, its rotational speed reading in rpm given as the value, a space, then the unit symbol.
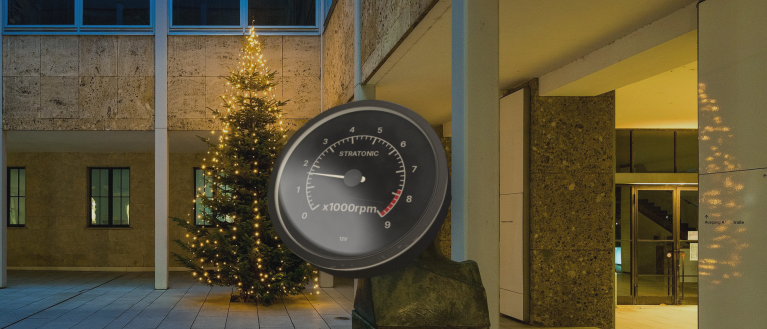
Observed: 1600 rpm
